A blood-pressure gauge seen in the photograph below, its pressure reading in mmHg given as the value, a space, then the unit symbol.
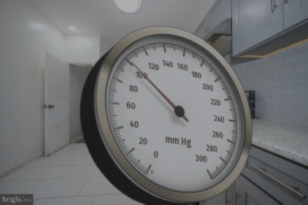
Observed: 100 mmHg
